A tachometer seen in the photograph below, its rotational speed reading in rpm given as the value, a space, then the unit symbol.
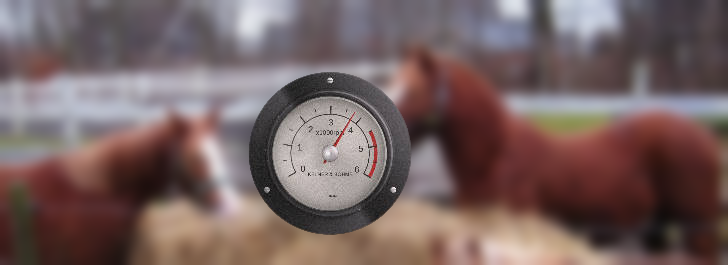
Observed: 3750 rpm
